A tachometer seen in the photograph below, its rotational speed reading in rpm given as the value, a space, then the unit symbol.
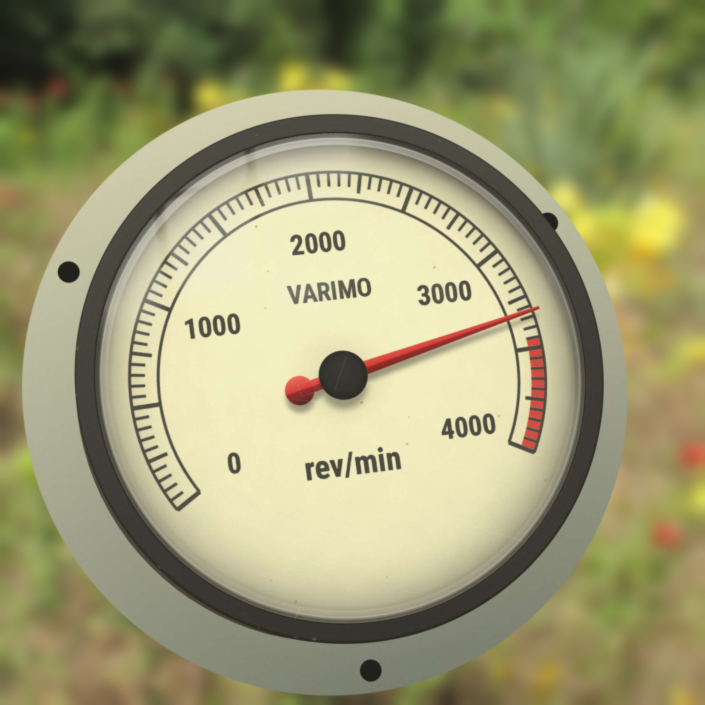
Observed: 3325 rpm
